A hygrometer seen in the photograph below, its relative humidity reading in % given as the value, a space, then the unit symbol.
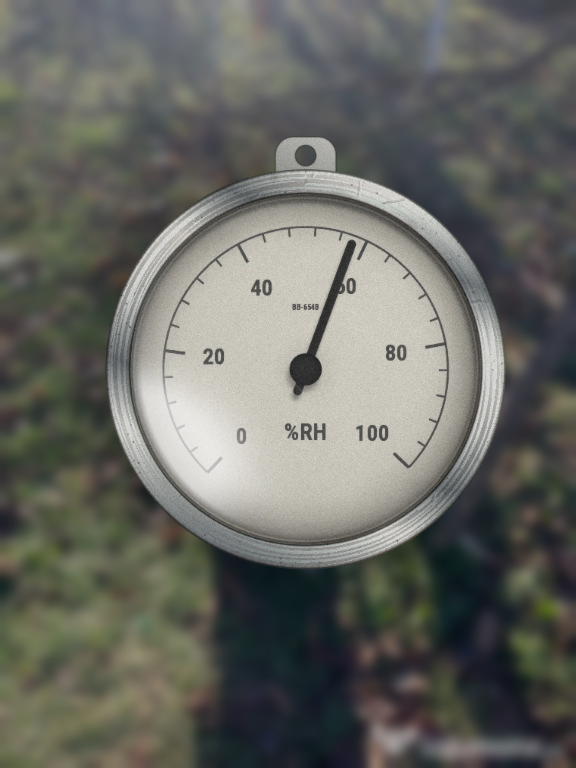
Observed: 58 %
